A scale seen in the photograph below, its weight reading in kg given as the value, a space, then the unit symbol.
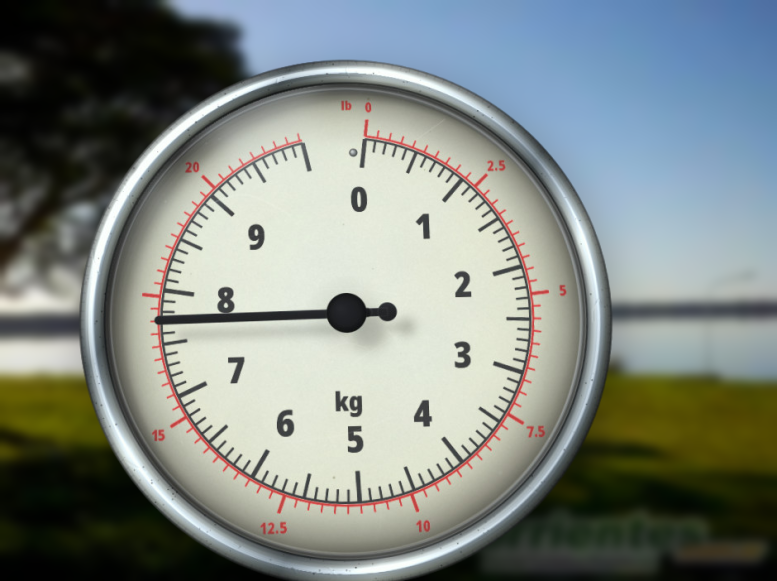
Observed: 7.7 kg
